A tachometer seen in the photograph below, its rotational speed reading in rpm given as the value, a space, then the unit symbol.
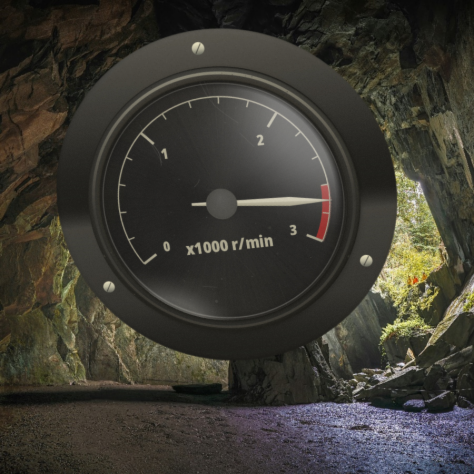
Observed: 2700 rpm
